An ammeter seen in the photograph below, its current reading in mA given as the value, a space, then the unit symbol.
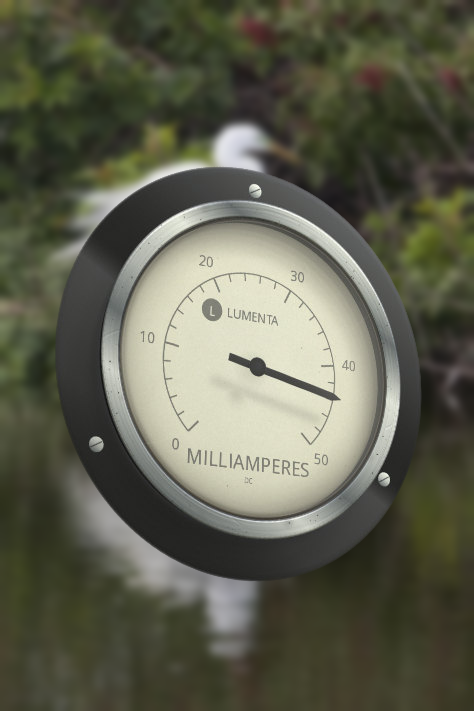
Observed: 44 mA
